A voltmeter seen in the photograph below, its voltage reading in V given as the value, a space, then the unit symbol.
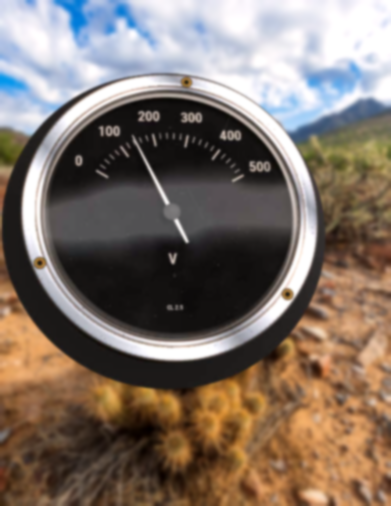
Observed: 140 V
